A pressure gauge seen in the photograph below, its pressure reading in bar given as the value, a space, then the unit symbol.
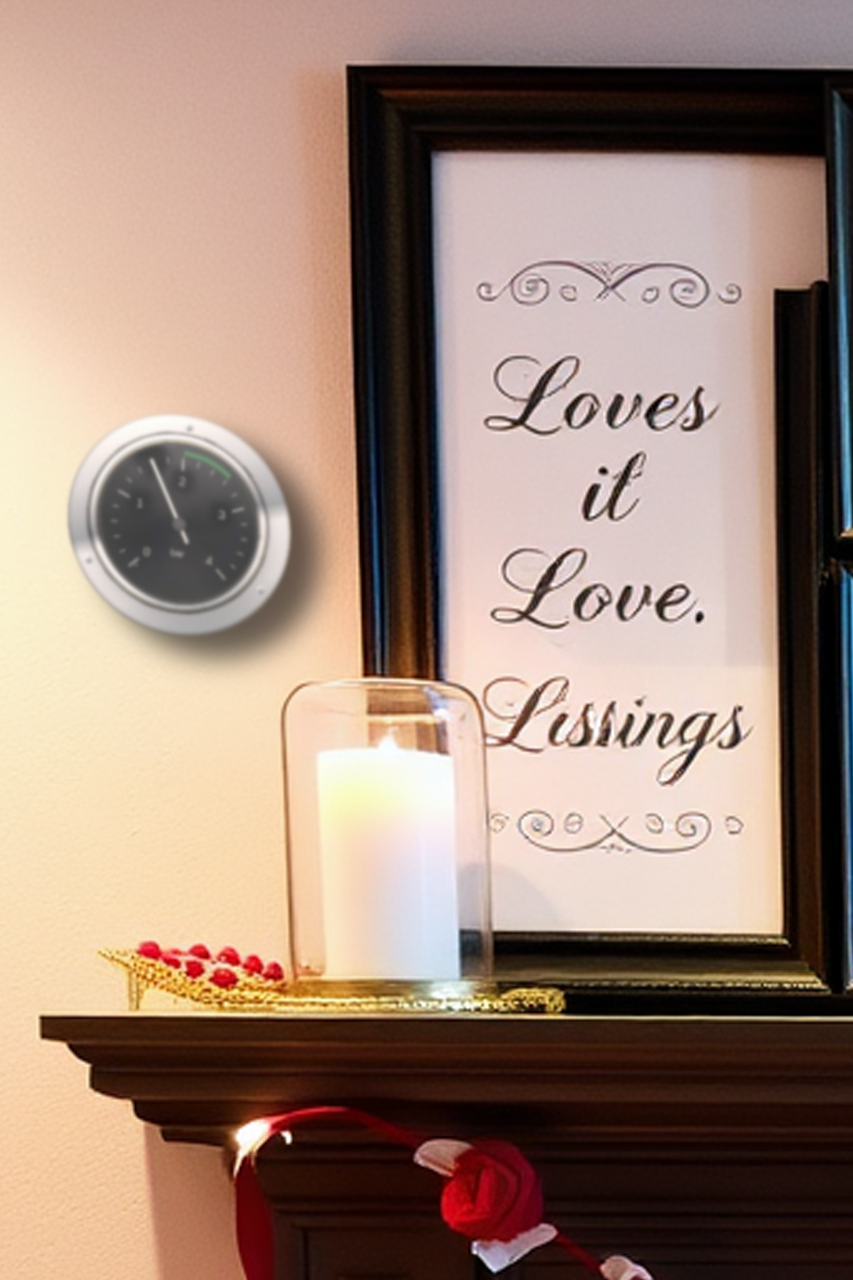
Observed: 1.6 bar
